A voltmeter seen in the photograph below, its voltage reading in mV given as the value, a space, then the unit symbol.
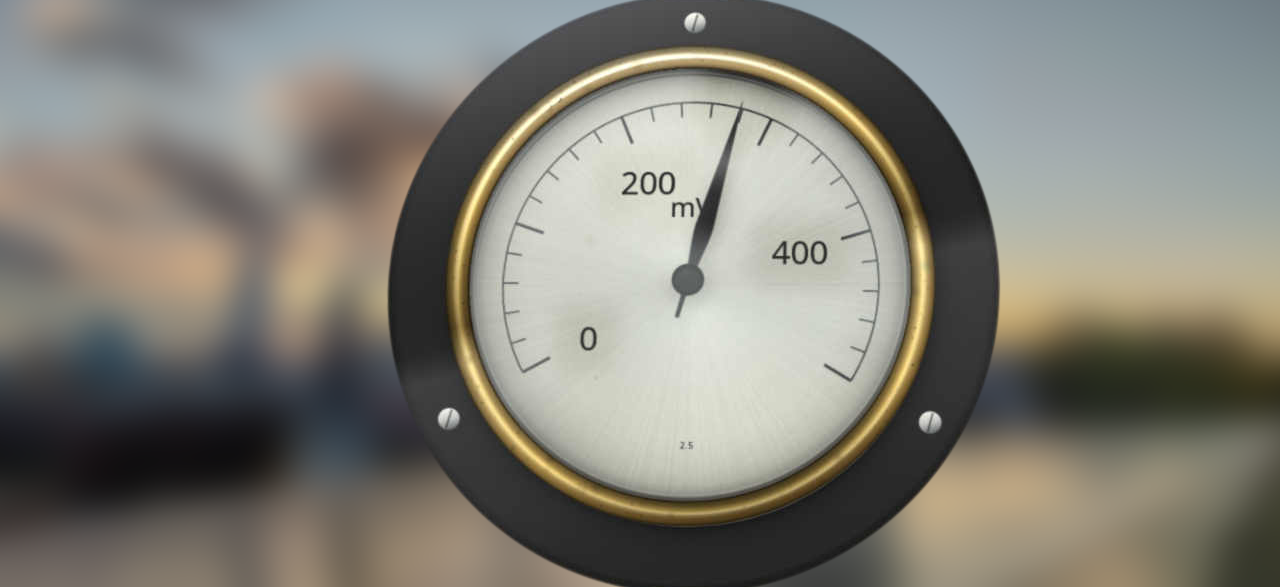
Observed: 280 mV
